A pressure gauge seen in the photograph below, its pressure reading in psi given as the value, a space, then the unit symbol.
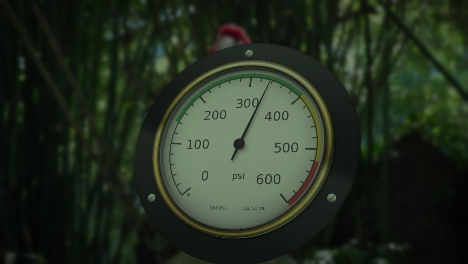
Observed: 340 psi
